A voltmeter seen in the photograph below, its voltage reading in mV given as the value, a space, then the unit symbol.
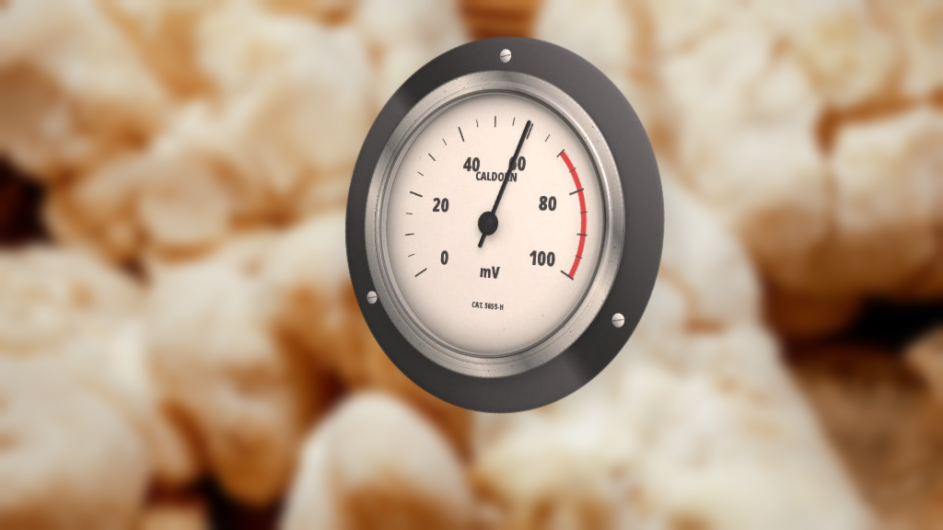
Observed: 60 mV
